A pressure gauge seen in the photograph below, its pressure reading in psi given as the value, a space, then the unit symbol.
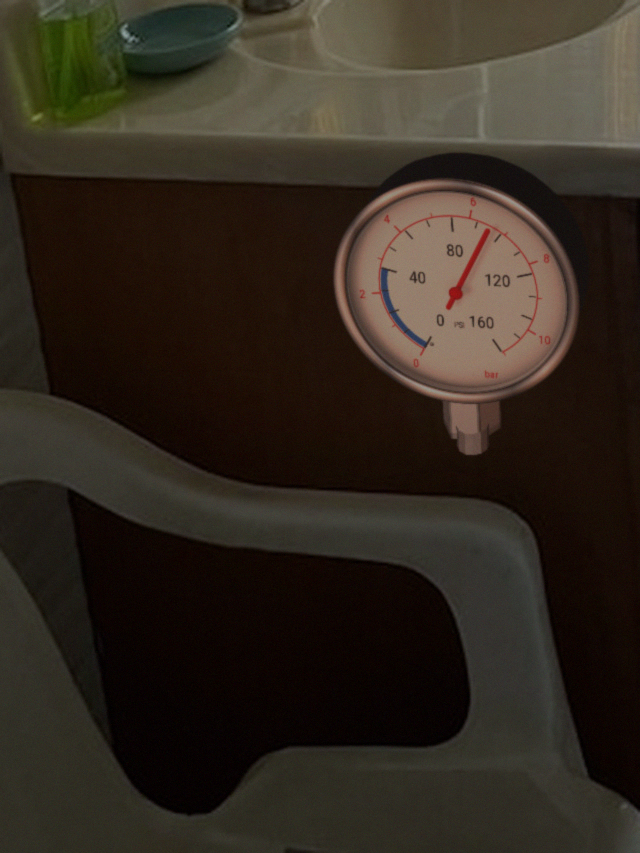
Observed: 95 psi
